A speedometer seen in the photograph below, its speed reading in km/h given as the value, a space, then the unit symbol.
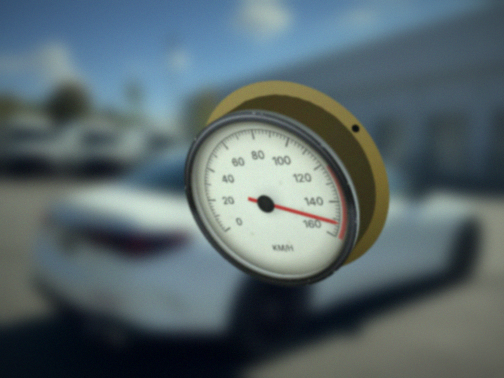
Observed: 150 km/h
